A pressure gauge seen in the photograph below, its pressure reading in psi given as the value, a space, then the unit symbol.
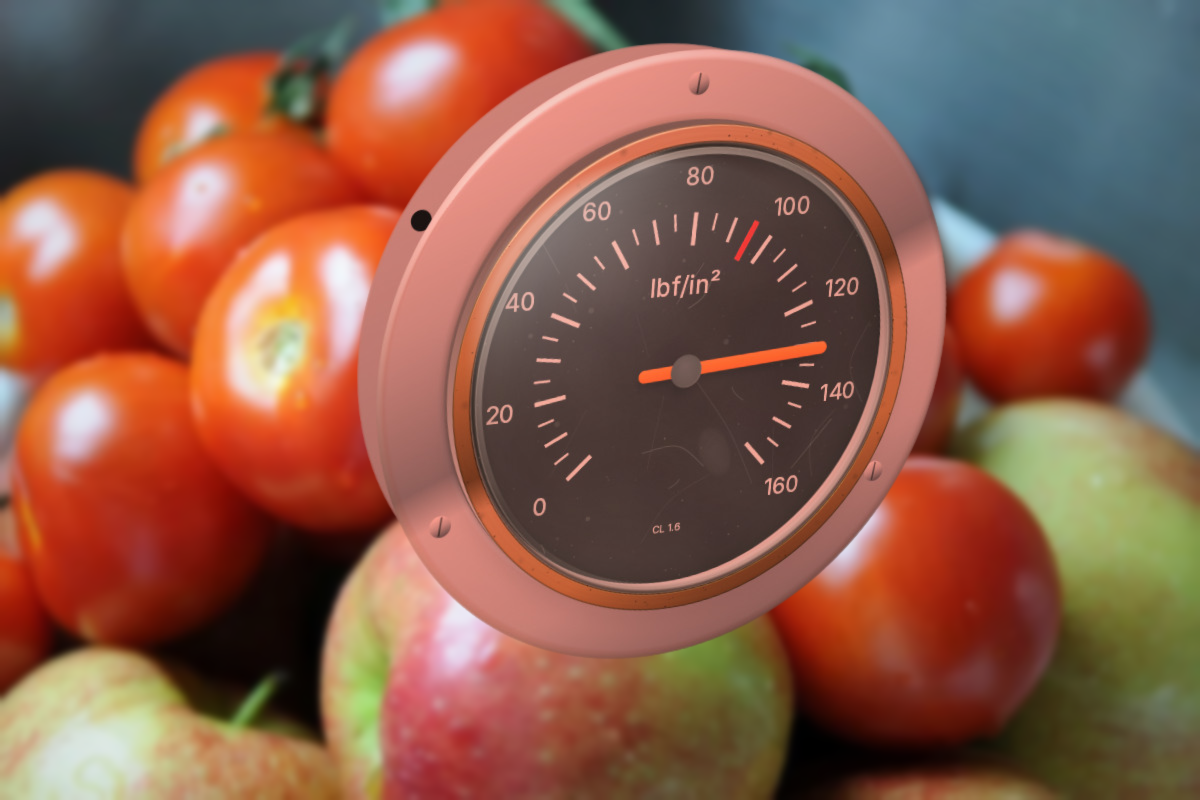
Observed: 130 psi
